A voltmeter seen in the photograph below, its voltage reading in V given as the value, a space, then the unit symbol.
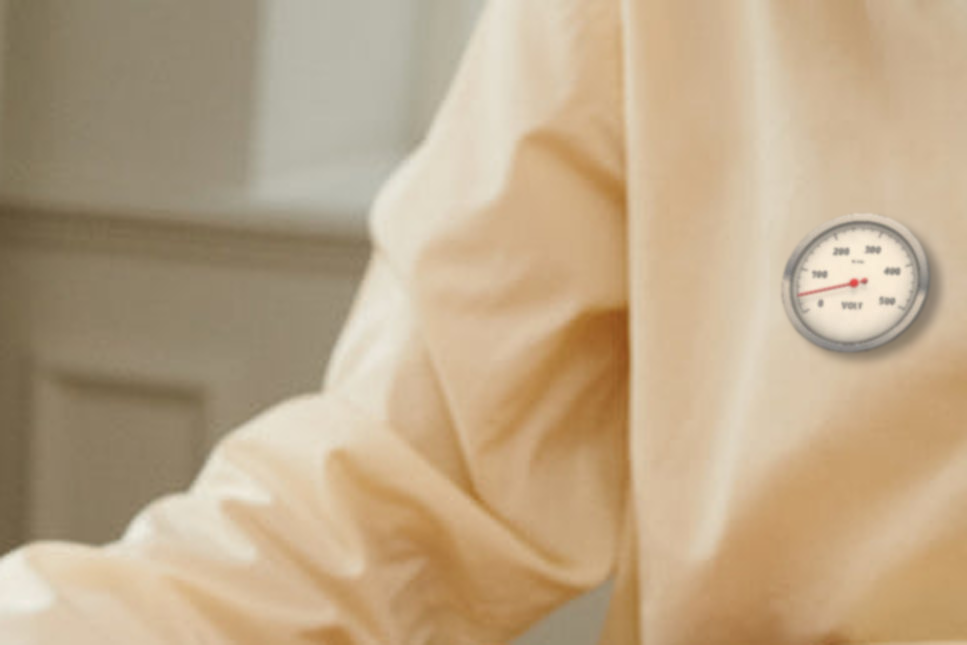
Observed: 40 V
